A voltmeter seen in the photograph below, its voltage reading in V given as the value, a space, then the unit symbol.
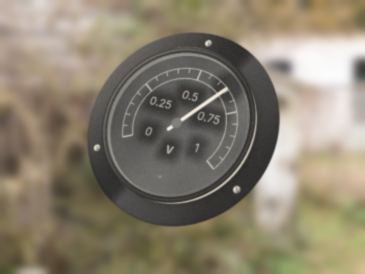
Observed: 0.65 V
